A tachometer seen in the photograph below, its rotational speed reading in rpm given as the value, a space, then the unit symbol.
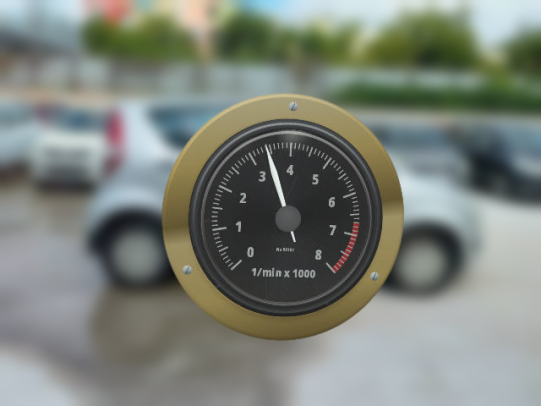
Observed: 3400 rpm
